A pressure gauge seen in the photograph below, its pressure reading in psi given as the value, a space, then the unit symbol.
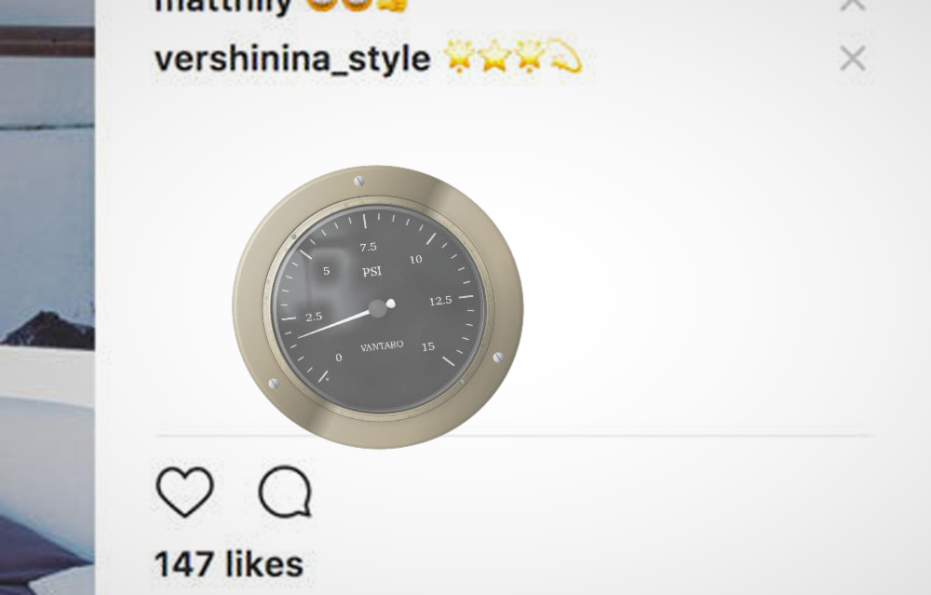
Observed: 1.75 psi
